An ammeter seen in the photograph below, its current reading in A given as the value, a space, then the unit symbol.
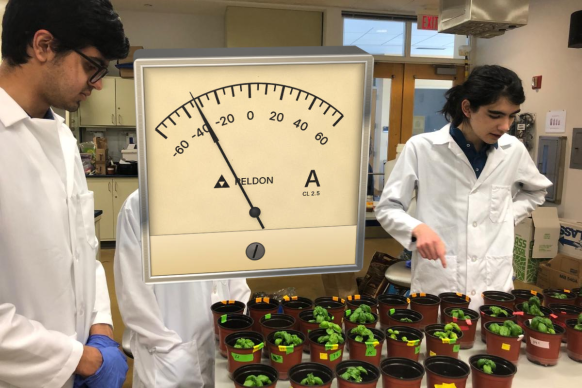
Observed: -32.5 A
